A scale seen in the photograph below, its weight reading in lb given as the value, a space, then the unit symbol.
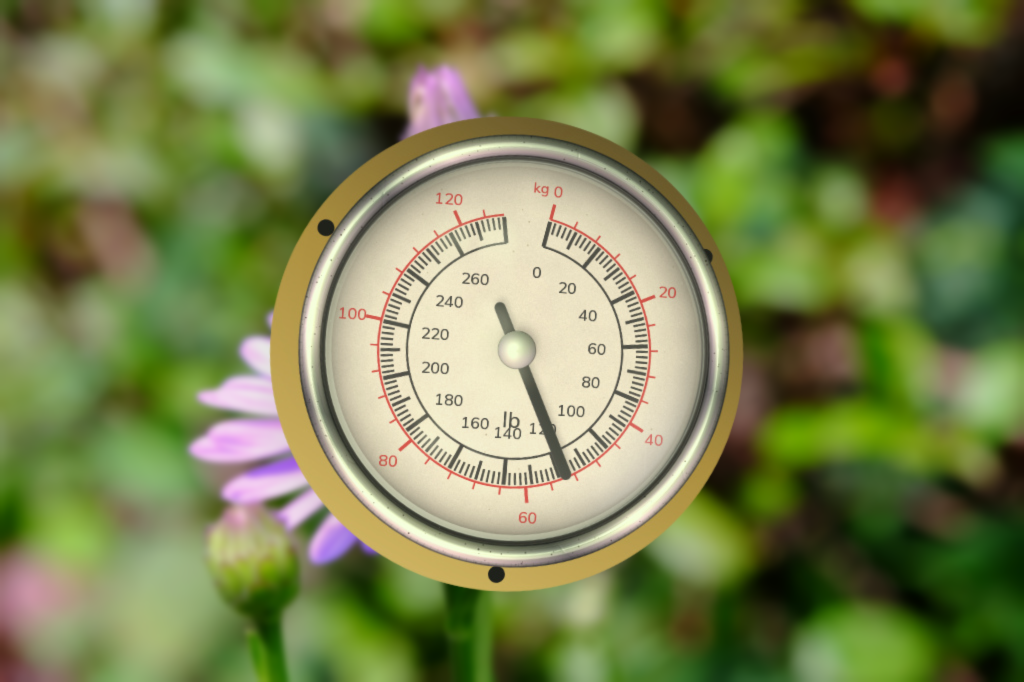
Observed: 118 lb
